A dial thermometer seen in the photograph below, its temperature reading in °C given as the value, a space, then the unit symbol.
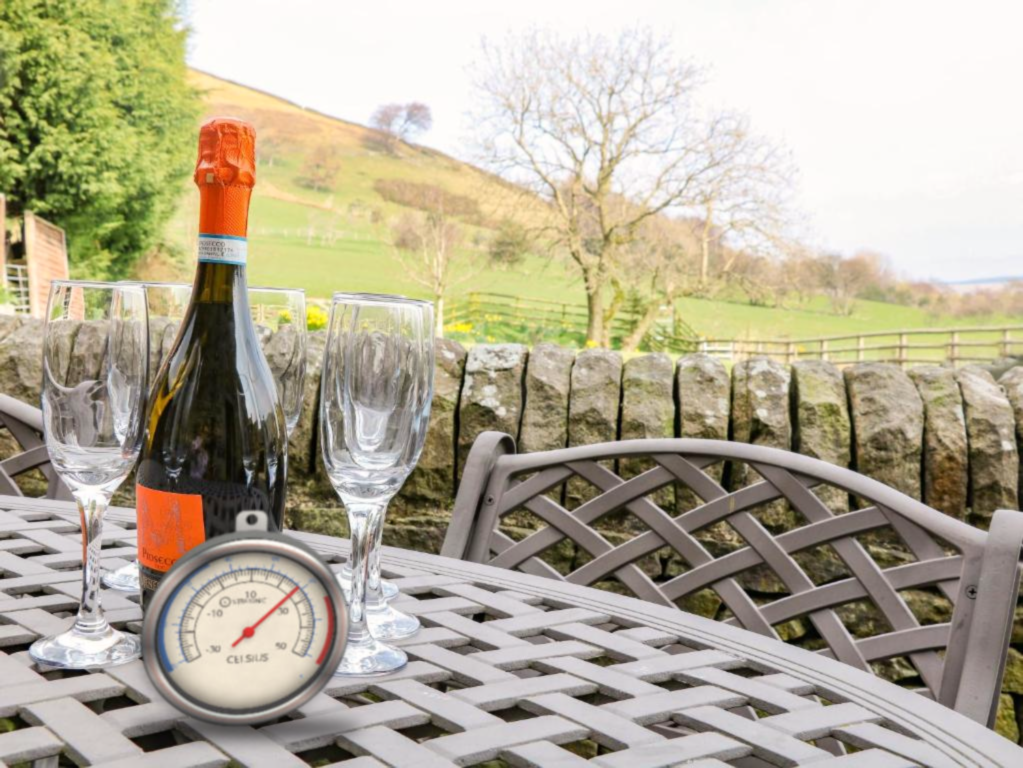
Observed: 25 °C
